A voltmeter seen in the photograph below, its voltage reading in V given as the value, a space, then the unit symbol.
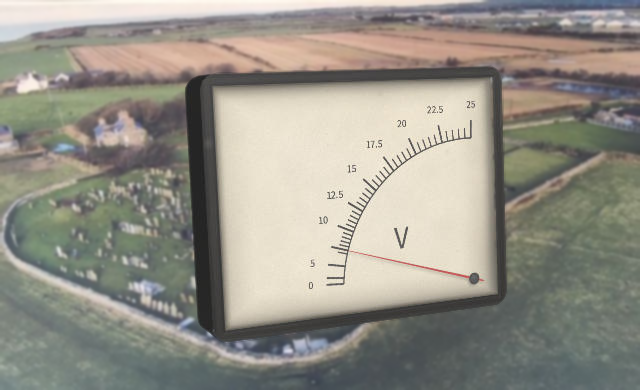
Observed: 7.5 V
